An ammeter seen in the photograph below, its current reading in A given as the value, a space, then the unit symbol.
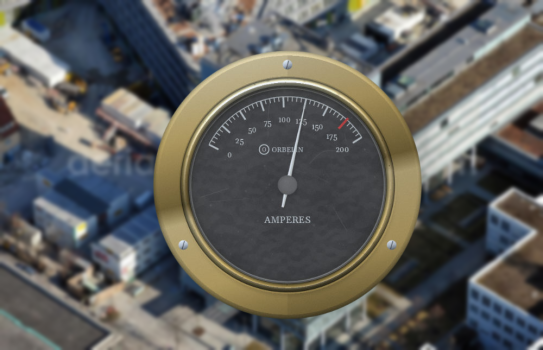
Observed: 125 A
